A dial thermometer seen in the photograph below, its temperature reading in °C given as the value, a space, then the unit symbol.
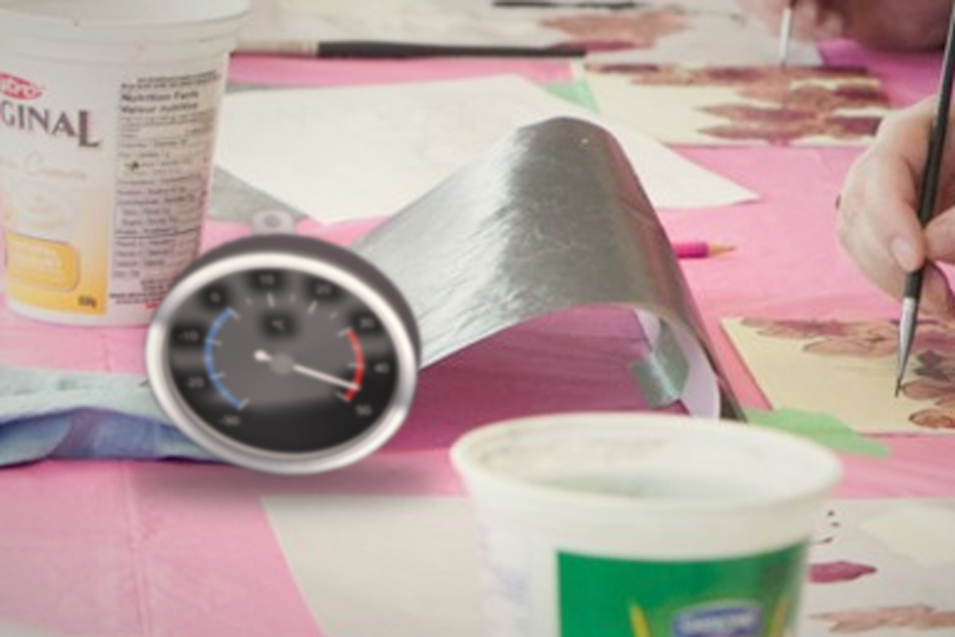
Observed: 45 °C
